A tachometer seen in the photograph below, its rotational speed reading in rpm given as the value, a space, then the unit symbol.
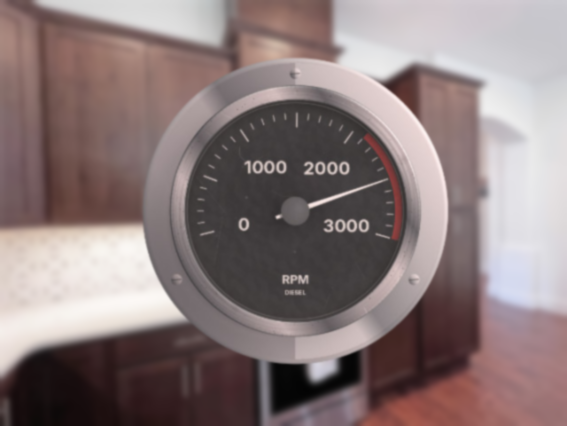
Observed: 2500 rpm
